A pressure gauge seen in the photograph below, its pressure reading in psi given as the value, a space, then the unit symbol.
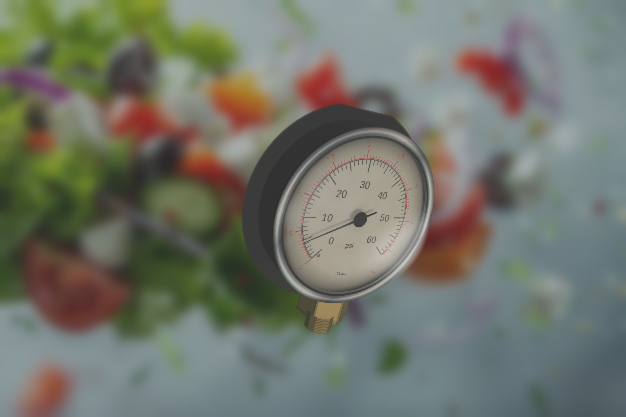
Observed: 5 psi
